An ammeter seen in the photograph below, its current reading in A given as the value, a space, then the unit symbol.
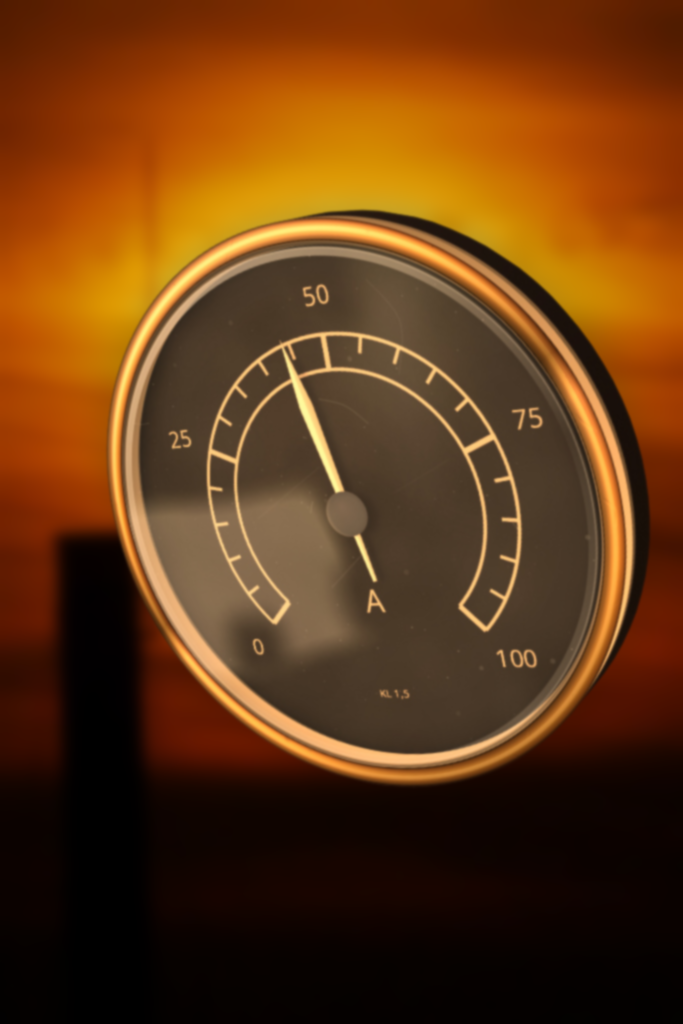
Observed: 45 A
